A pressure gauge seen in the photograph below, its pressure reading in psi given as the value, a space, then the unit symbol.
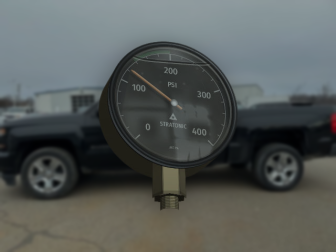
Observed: 120 psi
